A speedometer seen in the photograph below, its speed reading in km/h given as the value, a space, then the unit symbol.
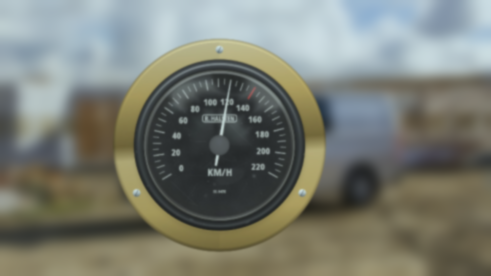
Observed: 120 km/h
